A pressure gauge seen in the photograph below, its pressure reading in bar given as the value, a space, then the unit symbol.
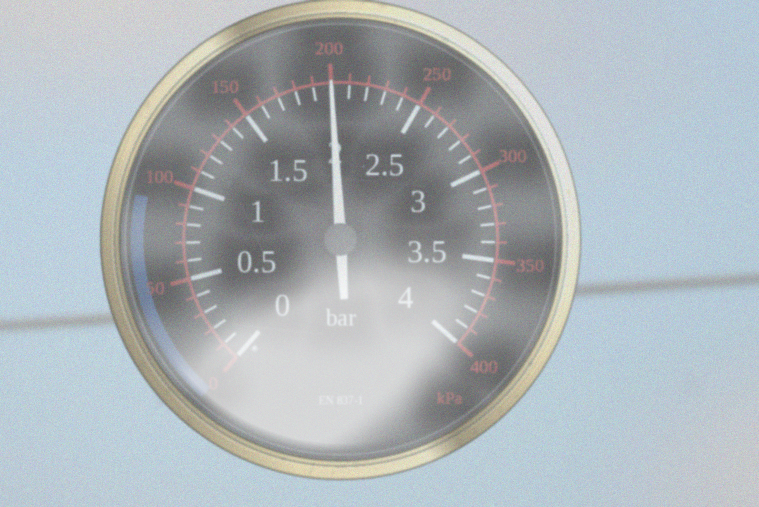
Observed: 2 bar
